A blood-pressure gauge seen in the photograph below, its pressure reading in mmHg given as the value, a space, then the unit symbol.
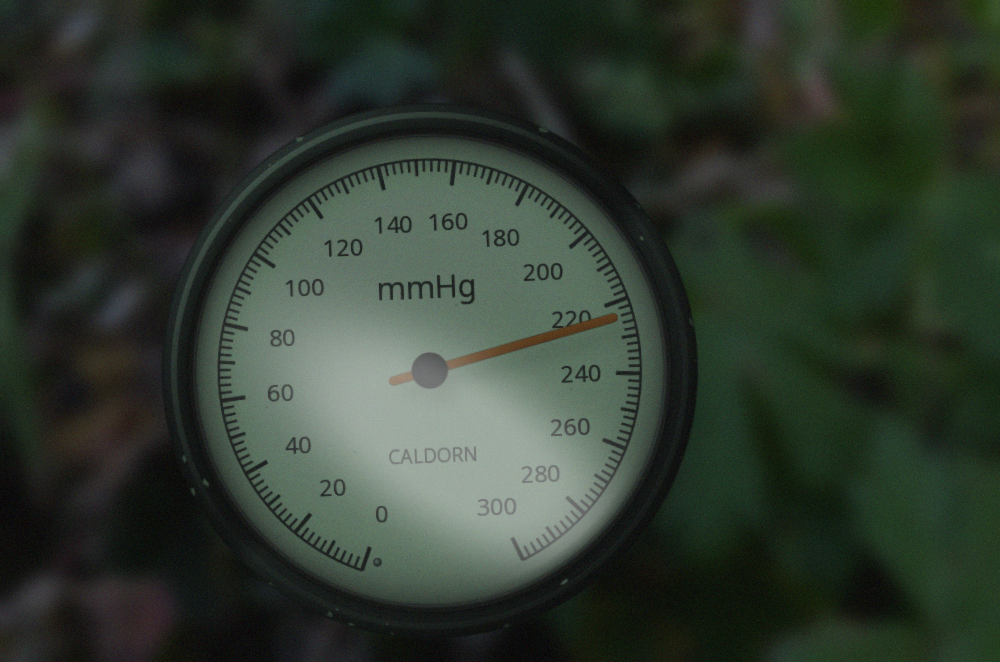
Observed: 224 mmHg
